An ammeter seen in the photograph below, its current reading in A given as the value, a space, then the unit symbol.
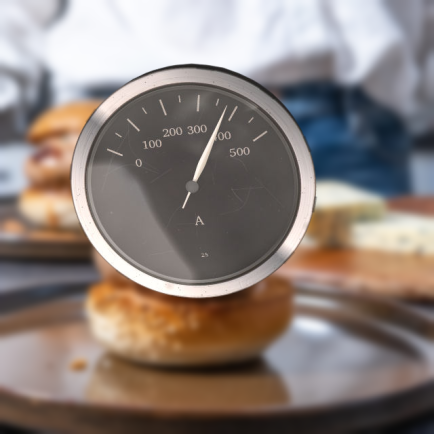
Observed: 375 A
